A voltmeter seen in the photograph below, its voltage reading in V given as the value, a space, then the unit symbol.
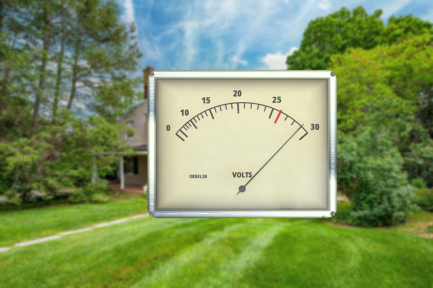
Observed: 29 V
